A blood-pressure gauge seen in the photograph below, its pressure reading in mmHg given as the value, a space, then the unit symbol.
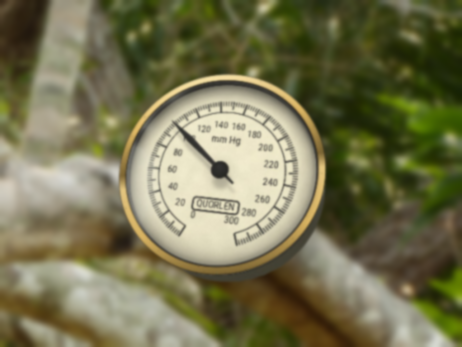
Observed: 100 mmHg
